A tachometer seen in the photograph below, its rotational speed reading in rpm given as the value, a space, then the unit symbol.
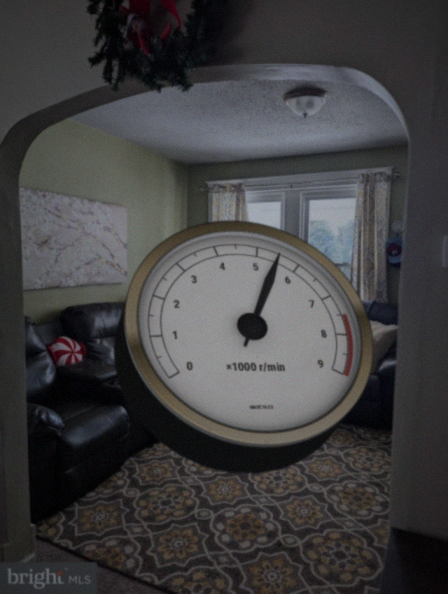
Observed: 5500 rpm
